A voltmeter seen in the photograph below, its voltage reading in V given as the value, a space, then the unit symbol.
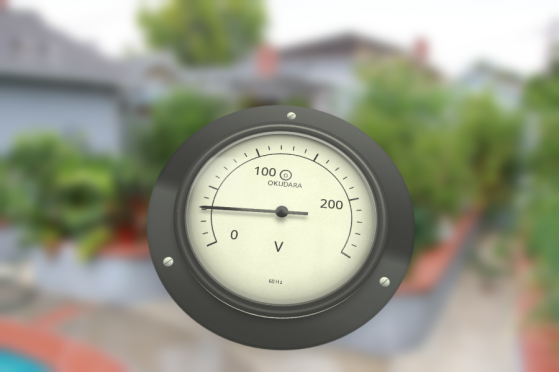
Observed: 30 V
